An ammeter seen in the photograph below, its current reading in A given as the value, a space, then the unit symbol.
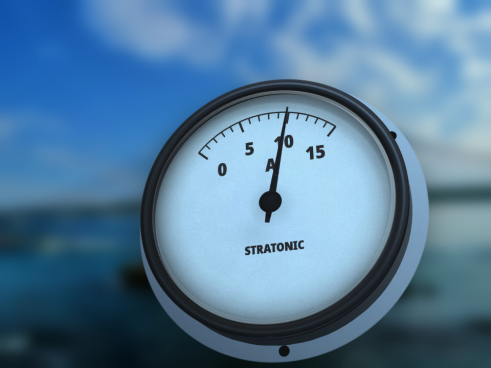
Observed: 10 A
